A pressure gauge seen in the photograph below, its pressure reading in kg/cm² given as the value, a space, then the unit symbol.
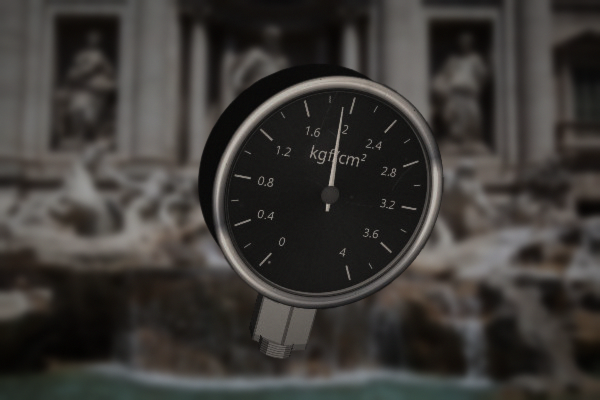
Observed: 1.9 kg/cm²
